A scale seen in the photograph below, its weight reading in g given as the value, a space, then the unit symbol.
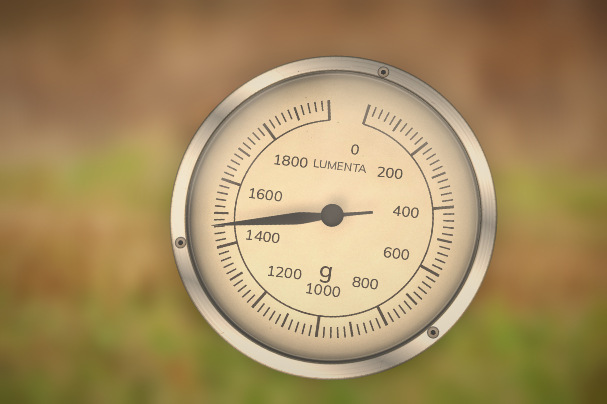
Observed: 1460 g
